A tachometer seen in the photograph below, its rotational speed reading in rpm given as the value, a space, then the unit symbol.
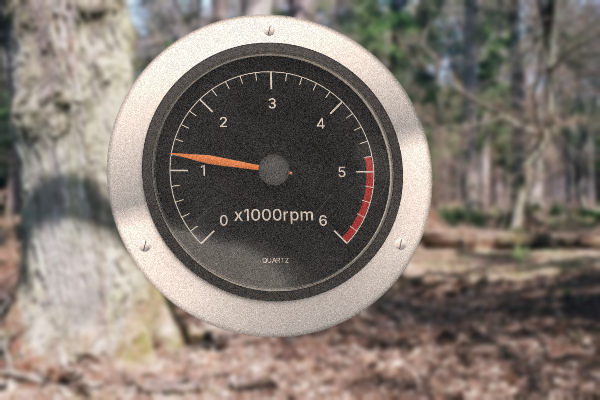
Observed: 1200 rpm
